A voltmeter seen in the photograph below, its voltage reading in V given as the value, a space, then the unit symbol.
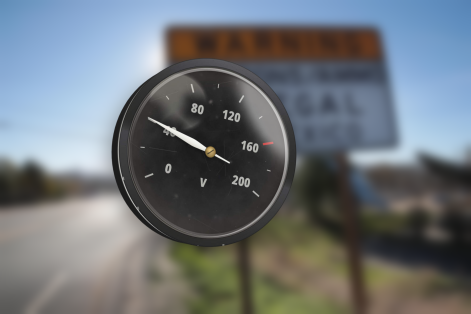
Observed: 40 V
